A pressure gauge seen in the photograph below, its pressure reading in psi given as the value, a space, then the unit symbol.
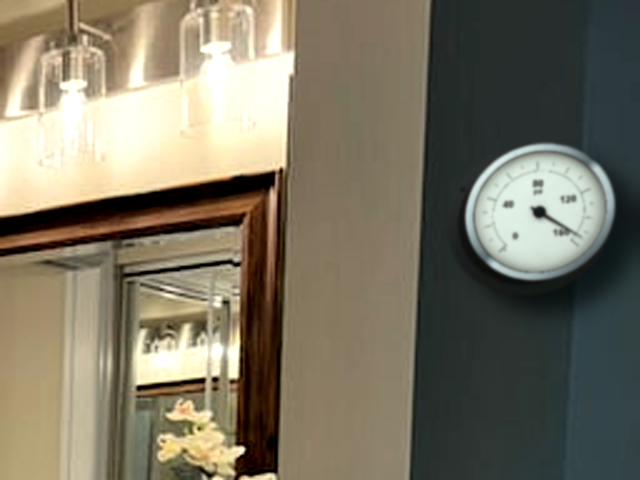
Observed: 155 psi
